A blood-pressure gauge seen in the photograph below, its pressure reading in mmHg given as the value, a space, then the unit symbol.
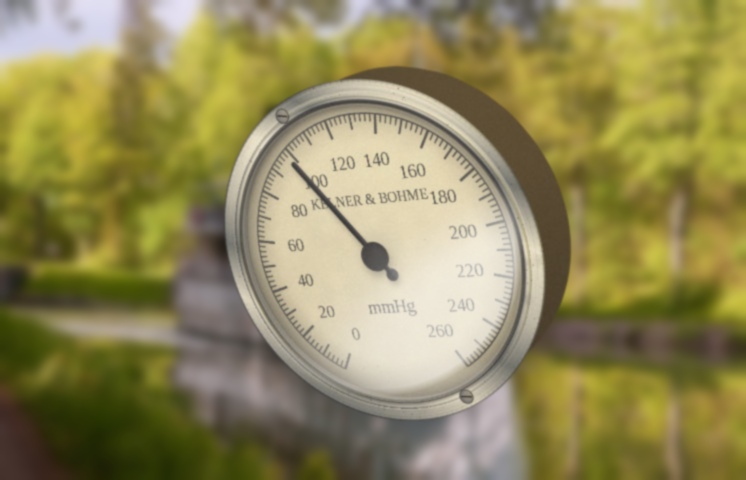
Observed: 100 mmHg
